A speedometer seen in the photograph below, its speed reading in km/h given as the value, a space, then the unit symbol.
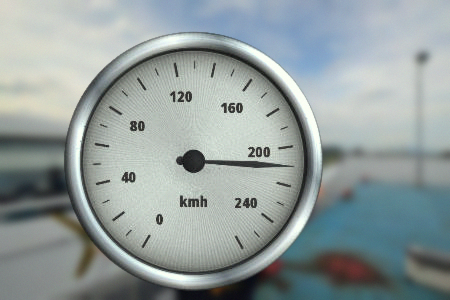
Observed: 210 km/h
